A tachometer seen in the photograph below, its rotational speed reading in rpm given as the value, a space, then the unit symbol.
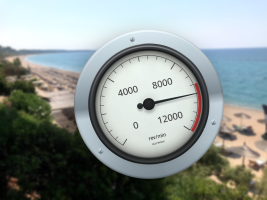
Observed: 10000 rpm
